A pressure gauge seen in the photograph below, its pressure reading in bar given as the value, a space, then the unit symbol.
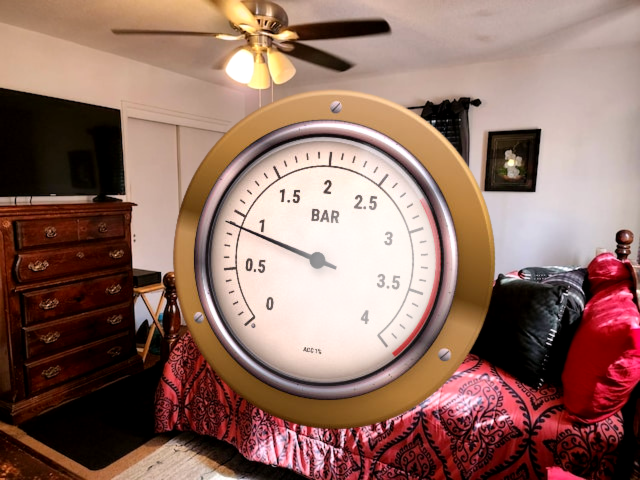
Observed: 0.9 bar
